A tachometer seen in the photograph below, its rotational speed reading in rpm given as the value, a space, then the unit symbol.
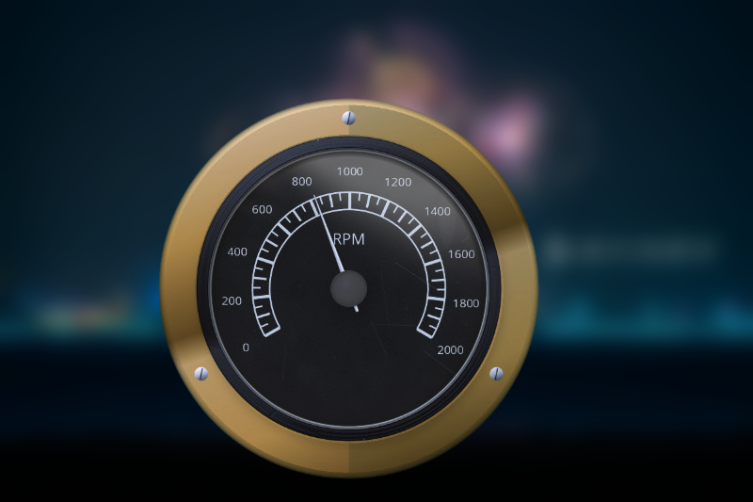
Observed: 825 rpm
